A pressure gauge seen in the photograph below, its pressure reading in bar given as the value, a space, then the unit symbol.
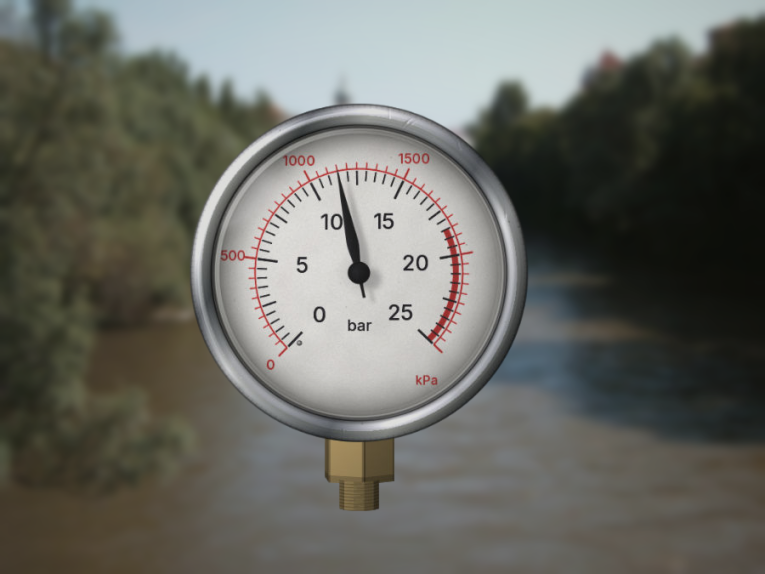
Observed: 11.5 bar
